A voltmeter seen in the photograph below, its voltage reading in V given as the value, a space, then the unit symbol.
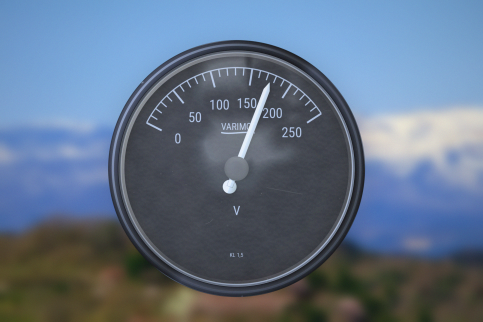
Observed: 175 V
